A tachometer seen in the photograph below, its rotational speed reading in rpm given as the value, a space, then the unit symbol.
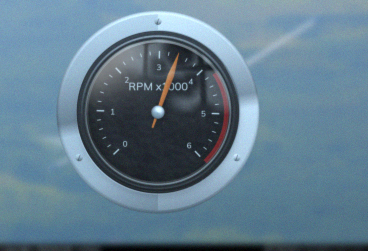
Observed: 3400 rpm
